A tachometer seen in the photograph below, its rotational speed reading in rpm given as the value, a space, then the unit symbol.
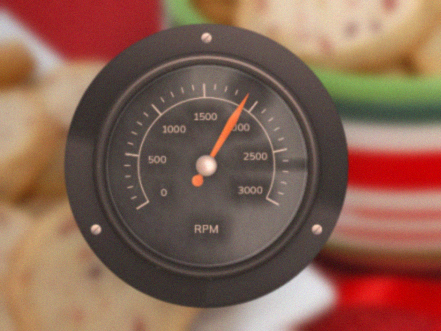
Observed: 1900 rpm
